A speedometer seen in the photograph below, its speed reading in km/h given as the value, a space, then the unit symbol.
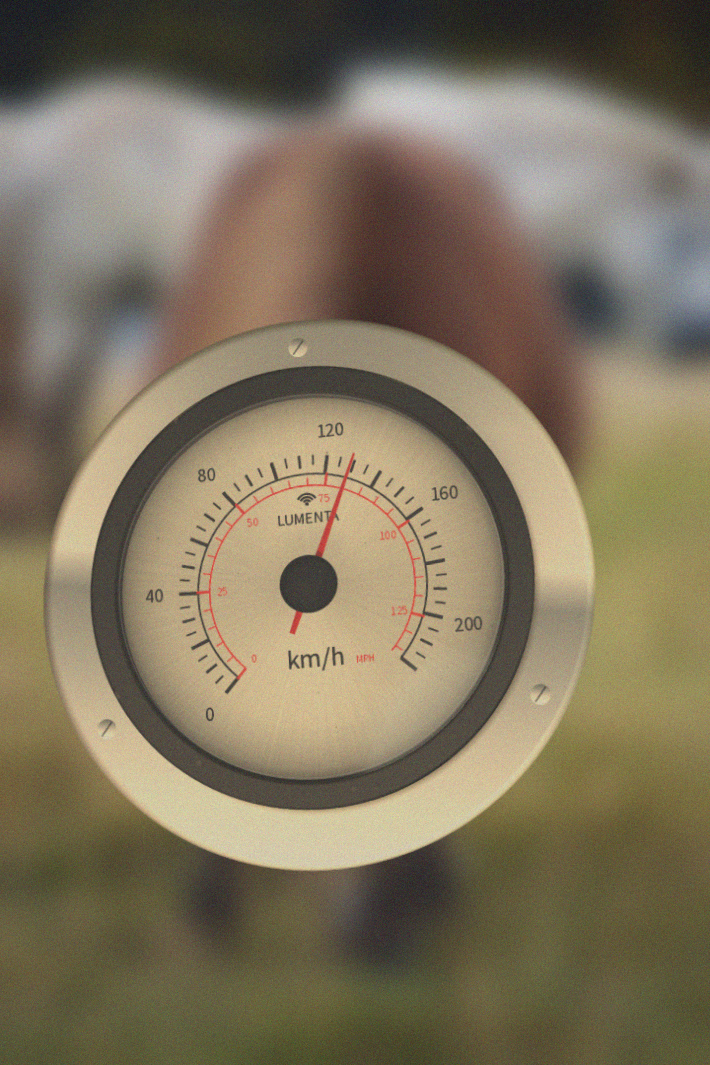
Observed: 130 km/h
